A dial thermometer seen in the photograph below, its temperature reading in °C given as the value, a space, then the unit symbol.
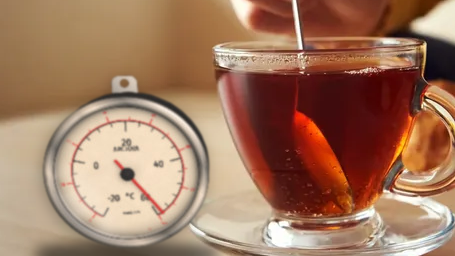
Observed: 58 °C
